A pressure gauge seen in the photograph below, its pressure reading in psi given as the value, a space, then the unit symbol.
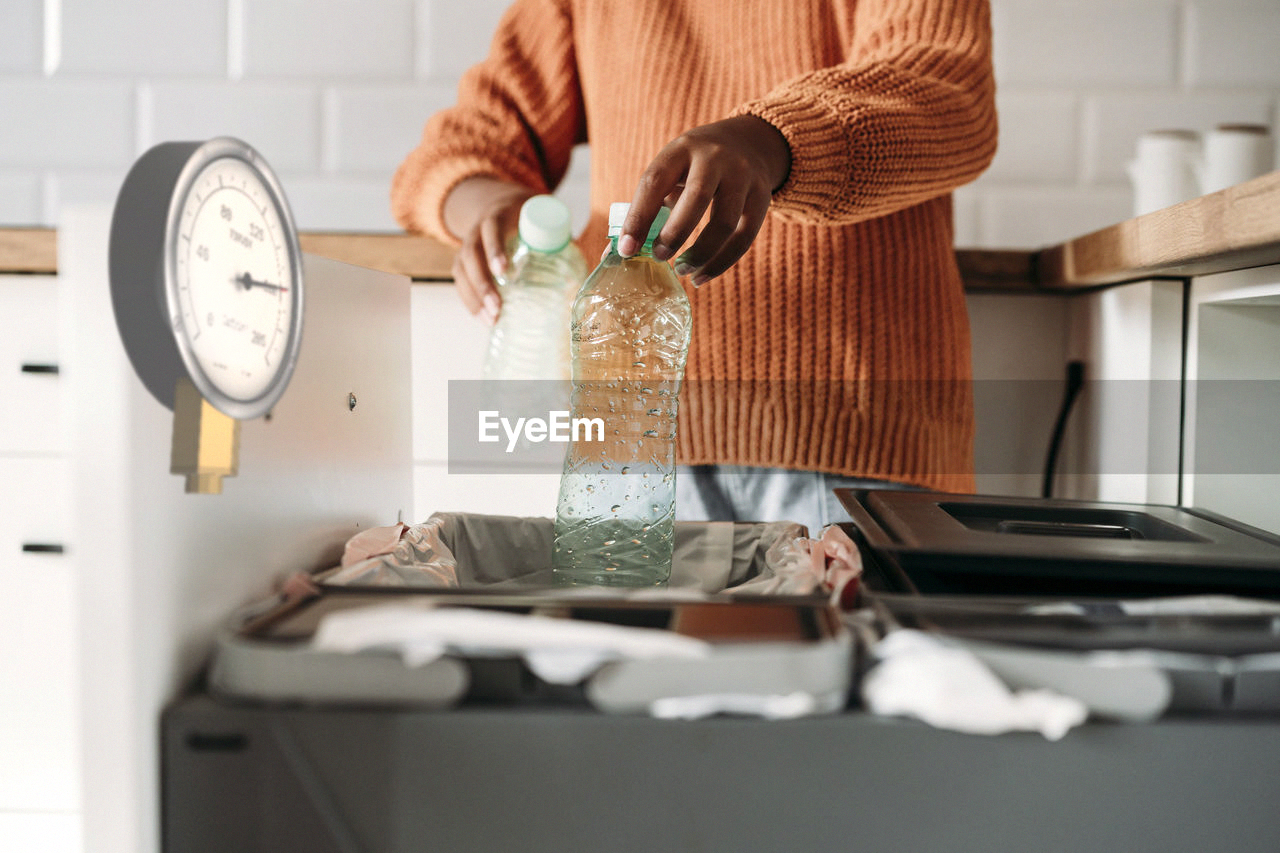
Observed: 160 psi
